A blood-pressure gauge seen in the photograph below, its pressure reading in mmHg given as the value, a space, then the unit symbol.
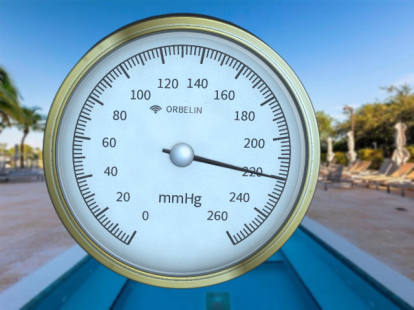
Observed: 220 mmHg
